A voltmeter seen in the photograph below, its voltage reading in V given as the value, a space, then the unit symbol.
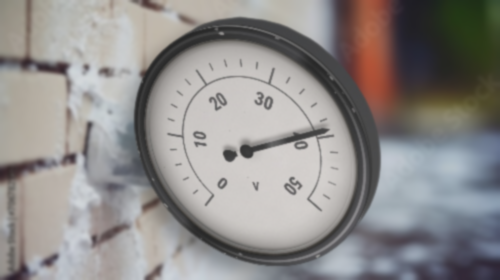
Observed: 39 V
